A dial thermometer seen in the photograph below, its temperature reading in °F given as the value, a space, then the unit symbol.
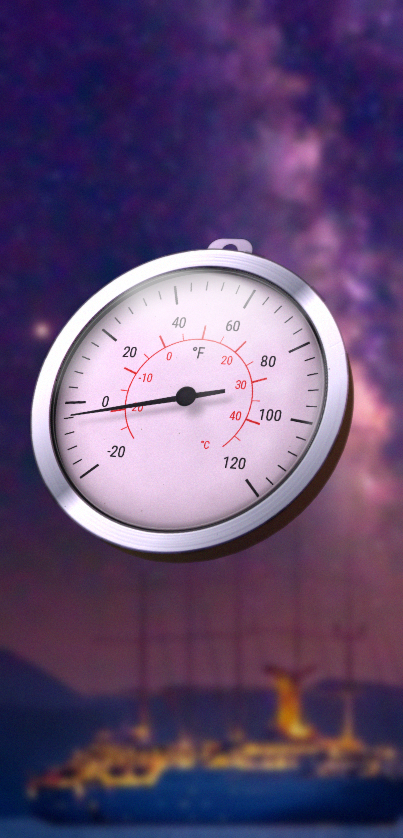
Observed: -4 °F
